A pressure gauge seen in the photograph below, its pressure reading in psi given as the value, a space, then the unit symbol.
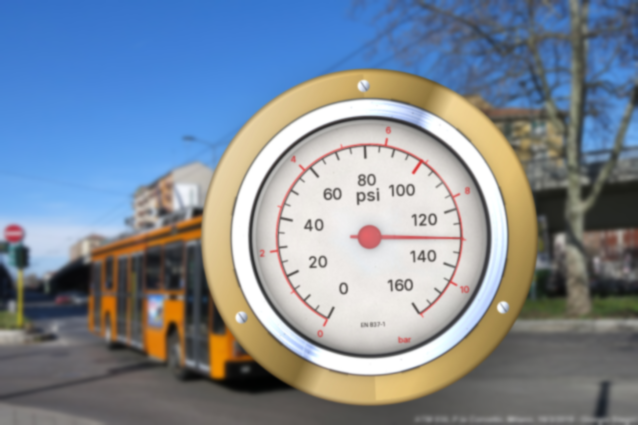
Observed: 130 psi
